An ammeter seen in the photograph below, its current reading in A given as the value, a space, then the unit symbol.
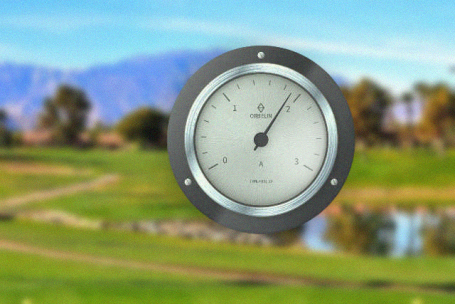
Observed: 1.9 A
